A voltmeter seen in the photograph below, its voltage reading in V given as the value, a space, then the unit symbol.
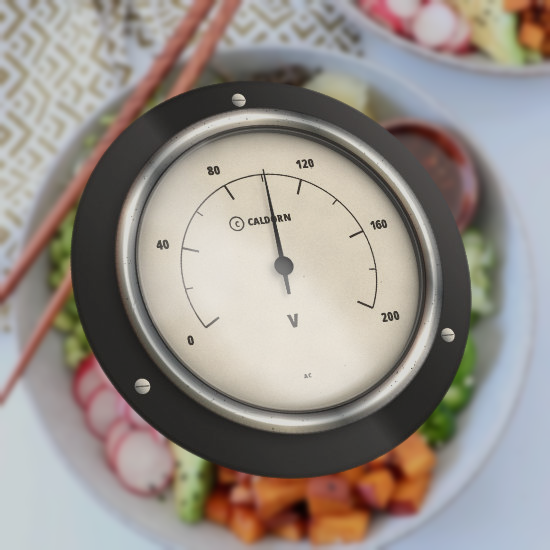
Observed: 100 V
